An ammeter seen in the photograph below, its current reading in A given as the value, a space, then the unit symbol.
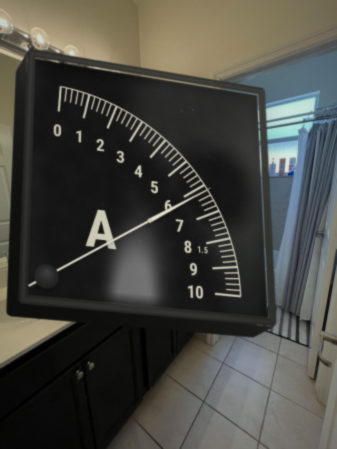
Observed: 6.2 A
